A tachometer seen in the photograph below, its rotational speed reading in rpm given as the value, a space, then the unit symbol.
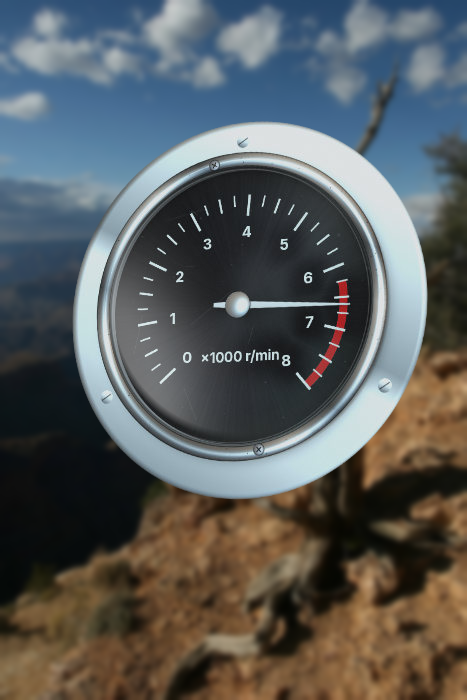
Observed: 6625 rpm
